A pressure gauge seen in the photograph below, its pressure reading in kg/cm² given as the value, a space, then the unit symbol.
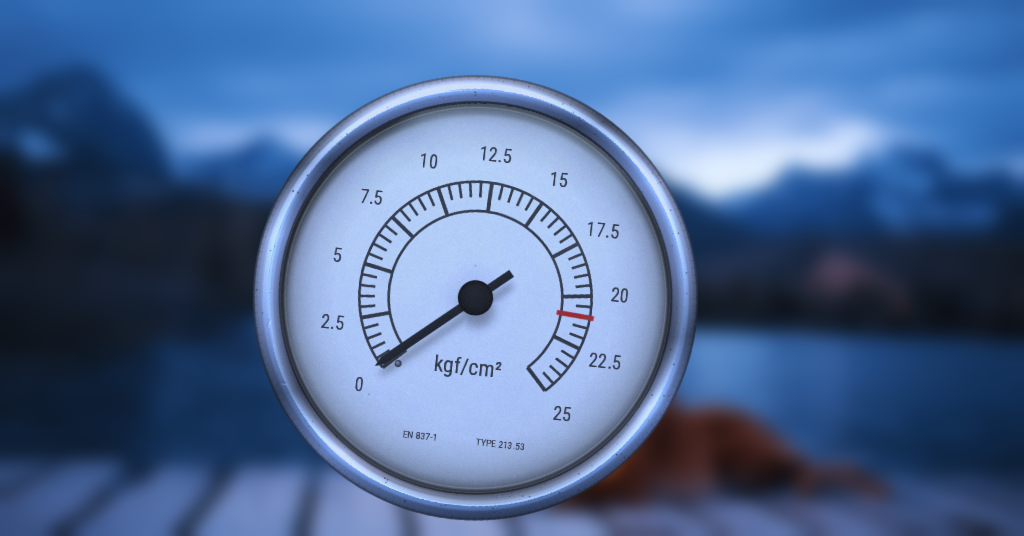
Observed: 0.25 kg/cm²
